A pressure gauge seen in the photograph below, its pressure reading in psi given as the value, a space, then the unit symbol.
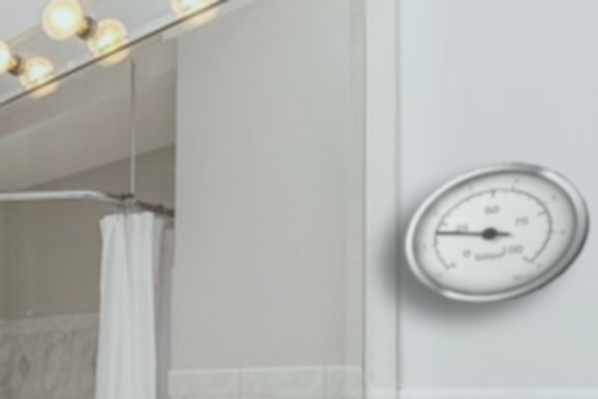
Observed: 20 psi
